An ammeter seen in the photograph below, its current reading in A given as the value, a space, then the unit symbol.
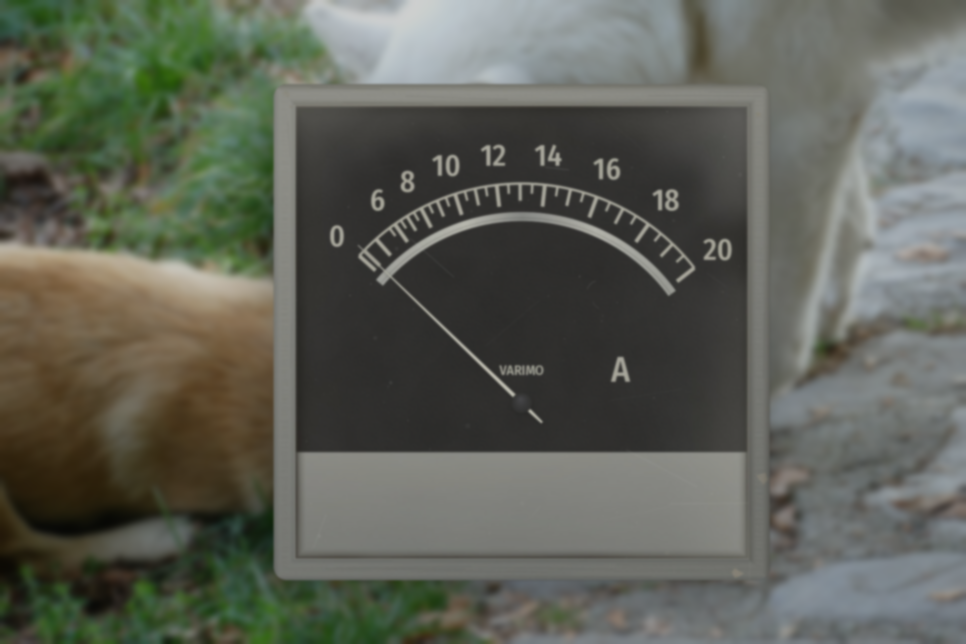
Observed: 2 A
